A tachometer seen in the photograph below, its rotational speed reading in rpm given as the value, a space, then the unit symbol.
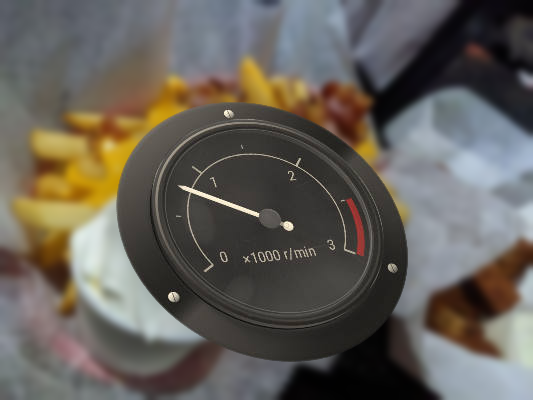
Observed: 750 rpm
